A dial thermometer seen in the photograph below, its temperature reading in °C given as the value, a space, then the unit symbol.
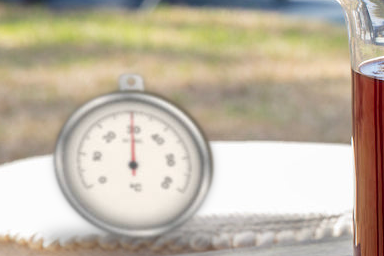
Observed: 30 °C
